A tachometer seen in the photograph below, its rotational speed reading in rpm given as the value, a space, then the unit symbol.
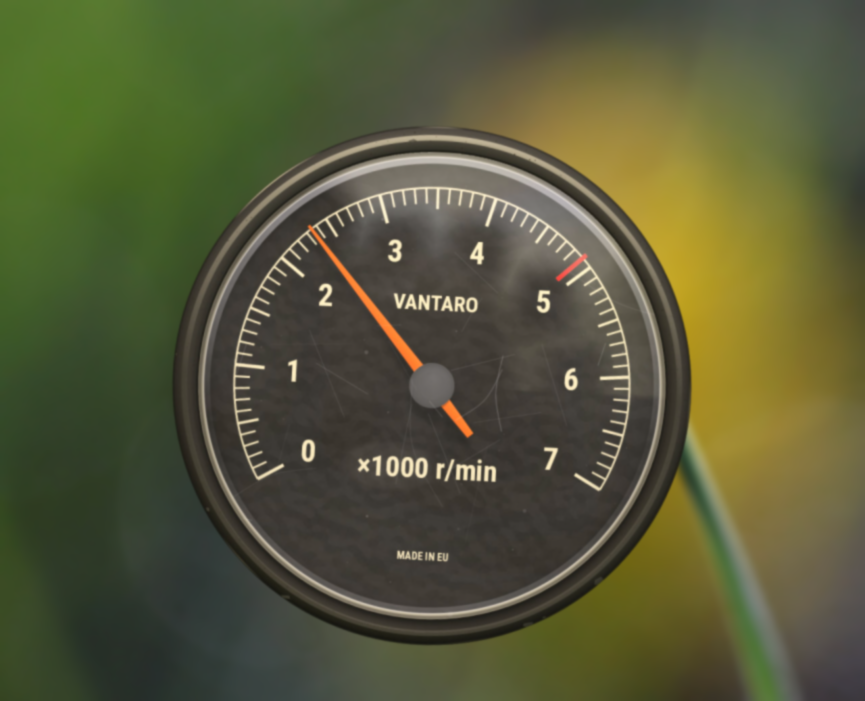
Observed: 2350 rpm
